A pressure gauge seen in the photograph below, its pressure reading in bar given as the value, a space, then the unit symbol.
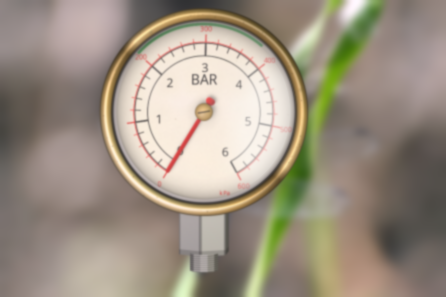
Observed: 0 bar
